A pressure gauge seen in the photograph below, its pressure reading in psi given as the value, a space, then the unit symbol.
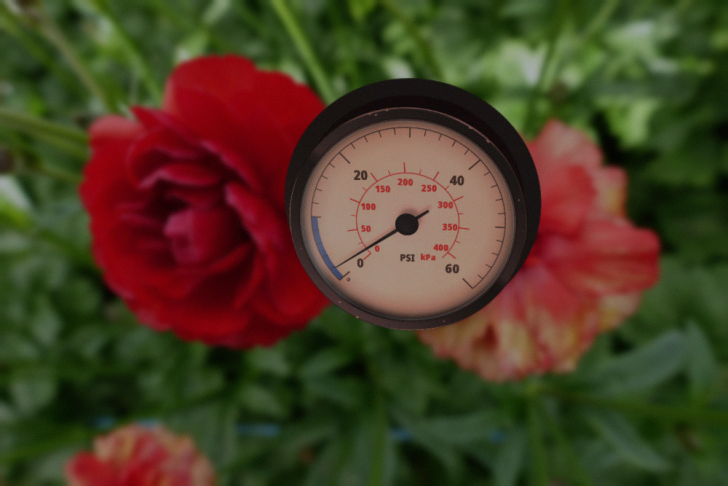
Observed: 2 psi
